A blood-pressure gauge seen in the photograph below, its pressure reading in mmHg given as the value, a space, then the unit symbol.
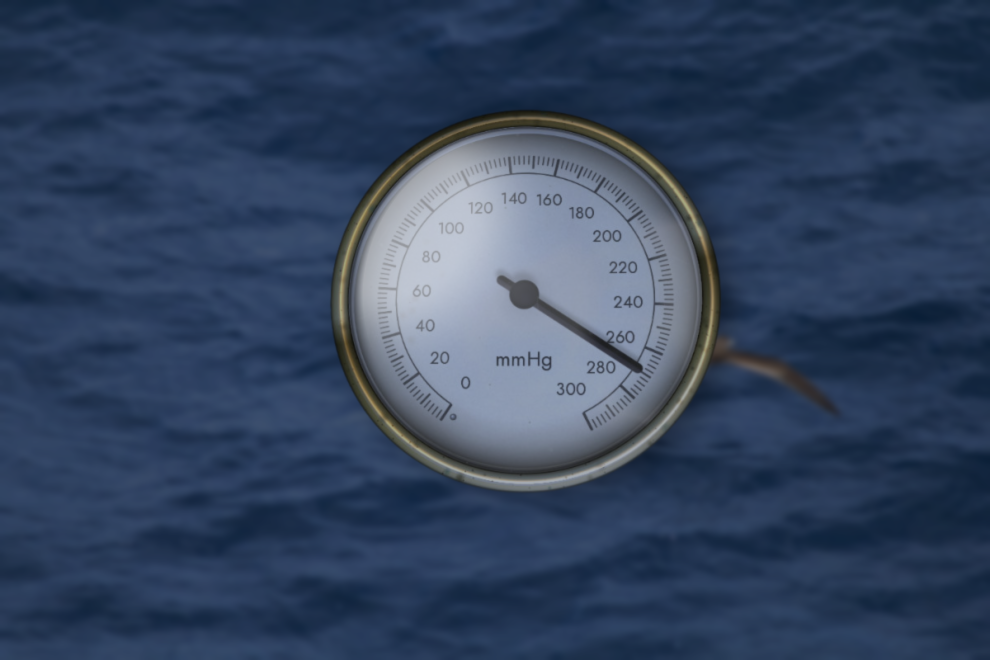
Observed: 270 mmHg
